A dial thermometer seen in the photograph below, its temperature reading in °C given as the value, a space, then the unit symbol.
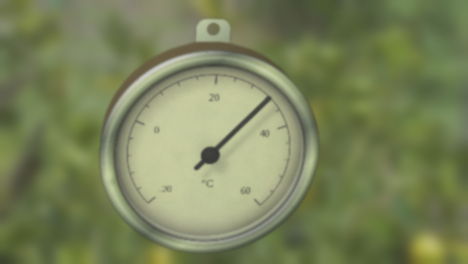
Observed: 32 °C
